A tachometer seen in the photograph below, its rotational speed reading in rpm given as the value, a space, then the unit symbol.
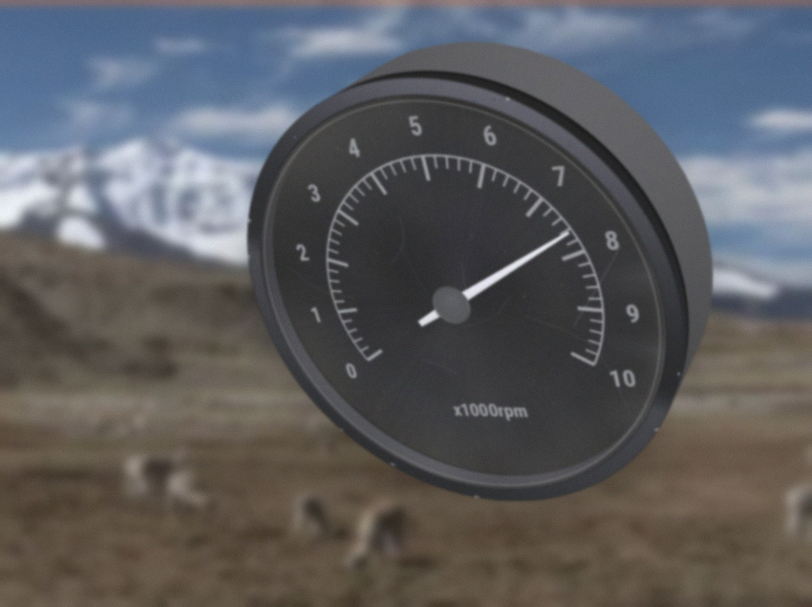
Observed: 7600 rpm
